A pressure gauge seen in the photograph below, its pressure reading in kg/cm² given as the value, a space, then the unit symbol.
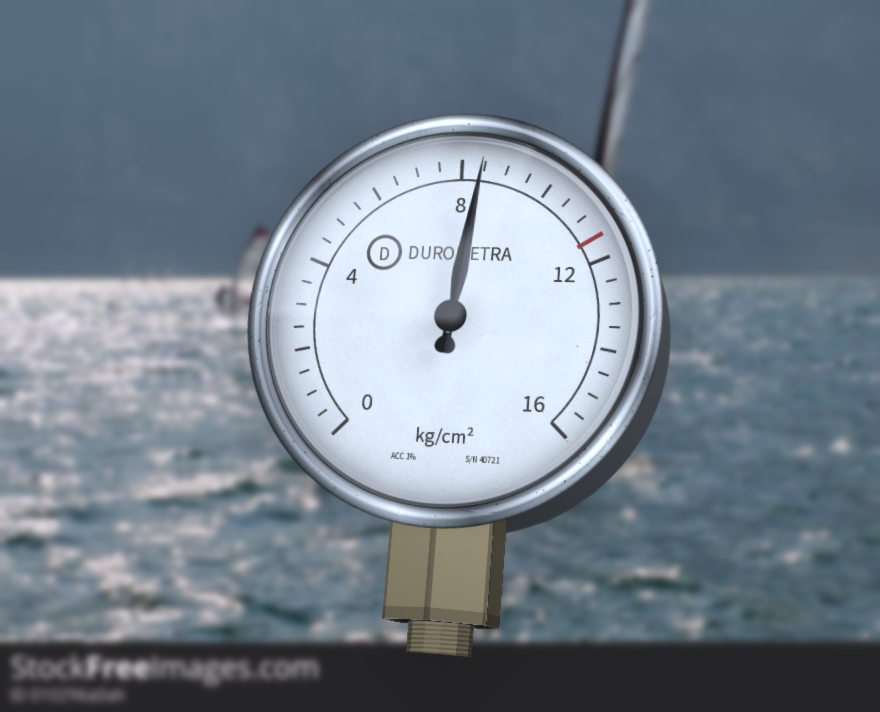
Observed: 8.5 kg/cm²
